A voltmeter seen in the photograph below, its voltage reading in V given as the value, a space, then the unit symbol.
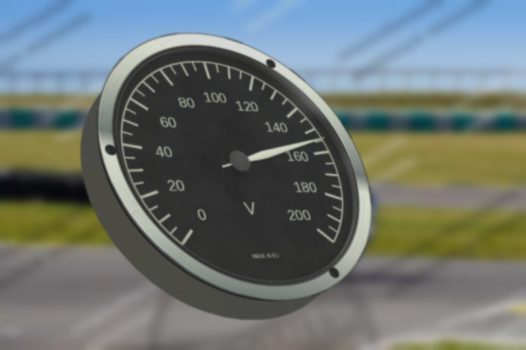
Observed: 155 V
